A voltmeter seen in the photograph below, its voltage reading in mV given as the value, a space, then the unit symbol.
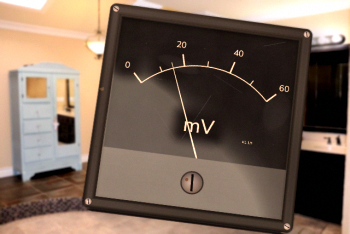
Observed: 15 mV
